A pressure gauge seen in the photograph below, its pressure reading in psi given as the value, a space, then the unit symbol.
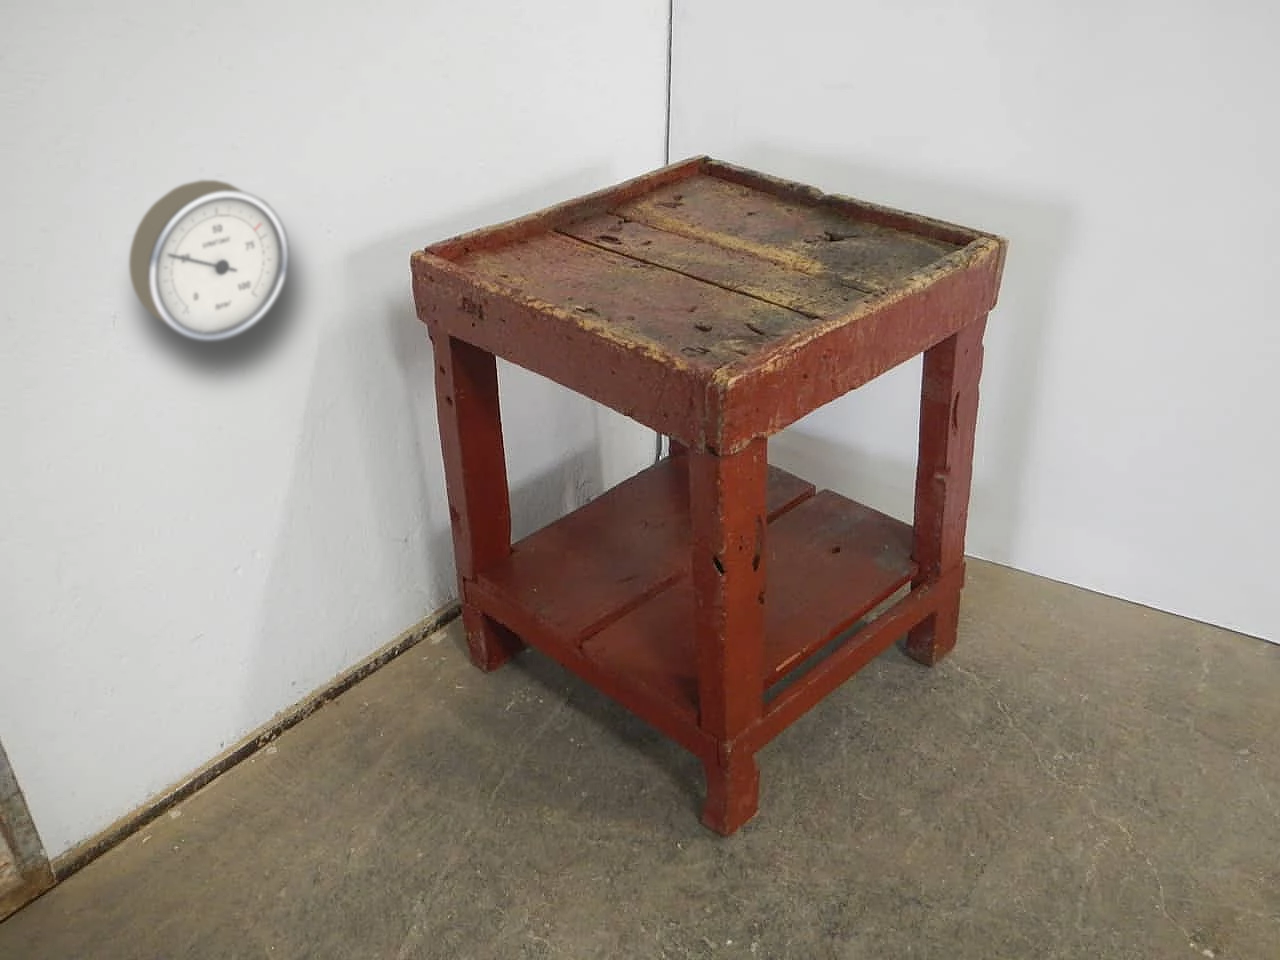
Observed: 25 psi
